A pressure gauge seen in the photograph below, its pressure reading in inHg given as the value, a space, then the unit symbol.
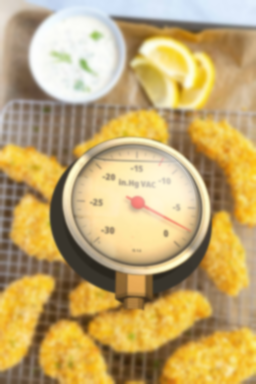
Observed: -2 inHg
